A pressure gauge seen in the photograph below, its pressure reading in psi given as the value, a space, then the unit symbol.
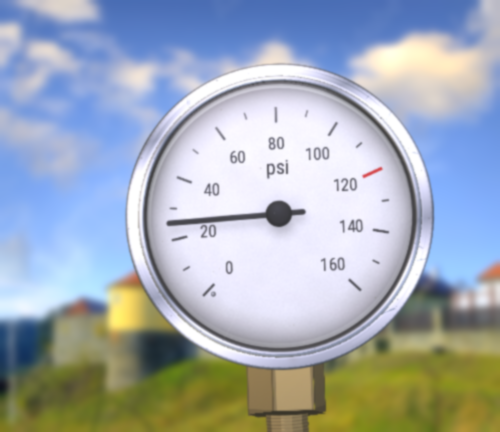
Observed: 25 psi
